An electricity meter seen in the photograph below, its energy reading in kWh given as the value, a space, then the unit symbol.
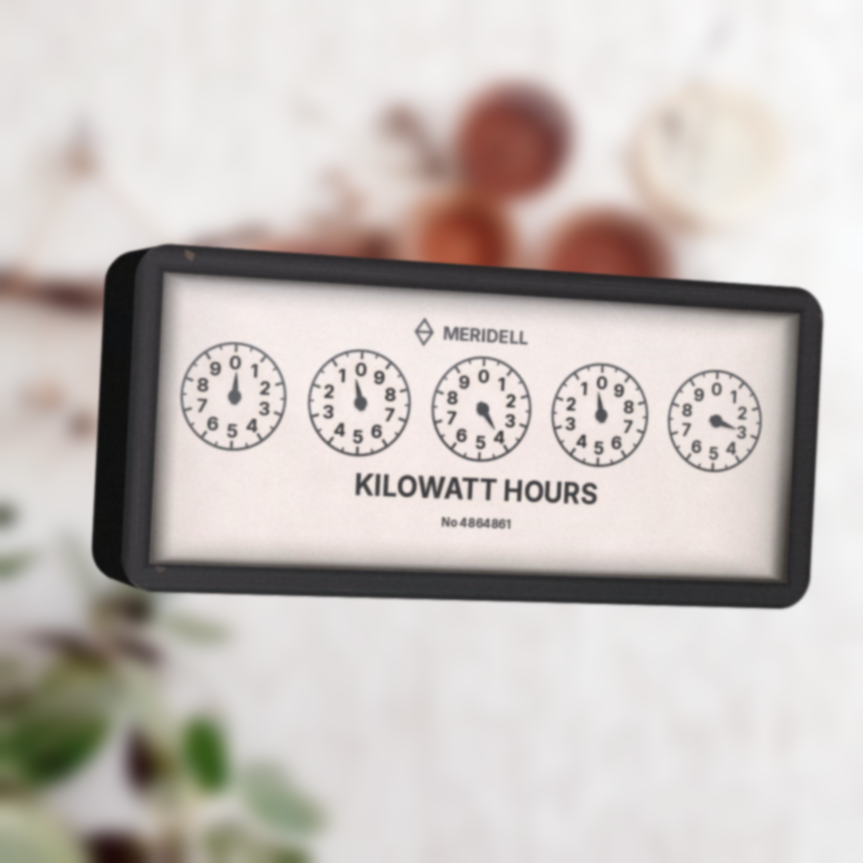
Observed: 403 kWh
